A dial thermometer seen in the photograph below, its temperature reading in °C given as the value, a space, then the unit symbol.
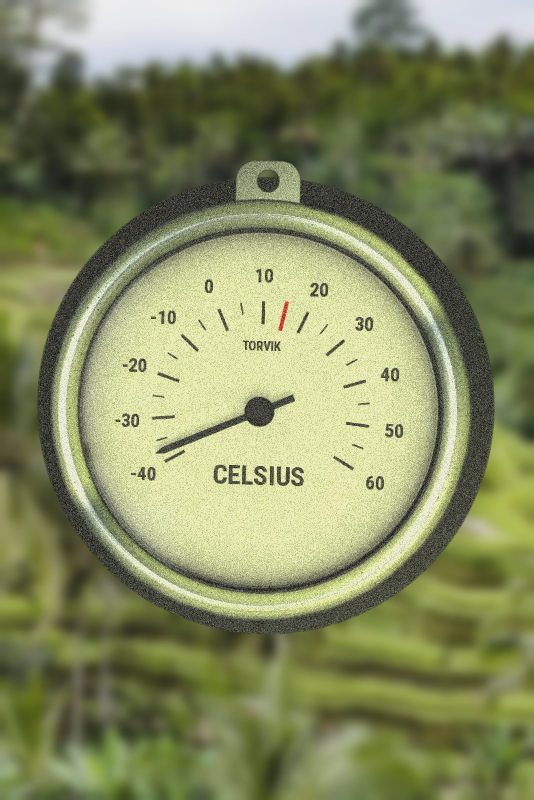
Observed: -37.5 °C
